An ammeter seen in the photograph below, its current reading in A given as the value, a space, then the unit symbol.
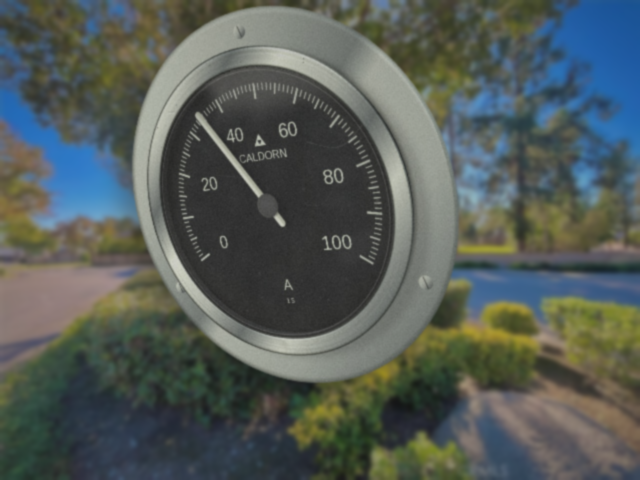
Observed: 35 A
